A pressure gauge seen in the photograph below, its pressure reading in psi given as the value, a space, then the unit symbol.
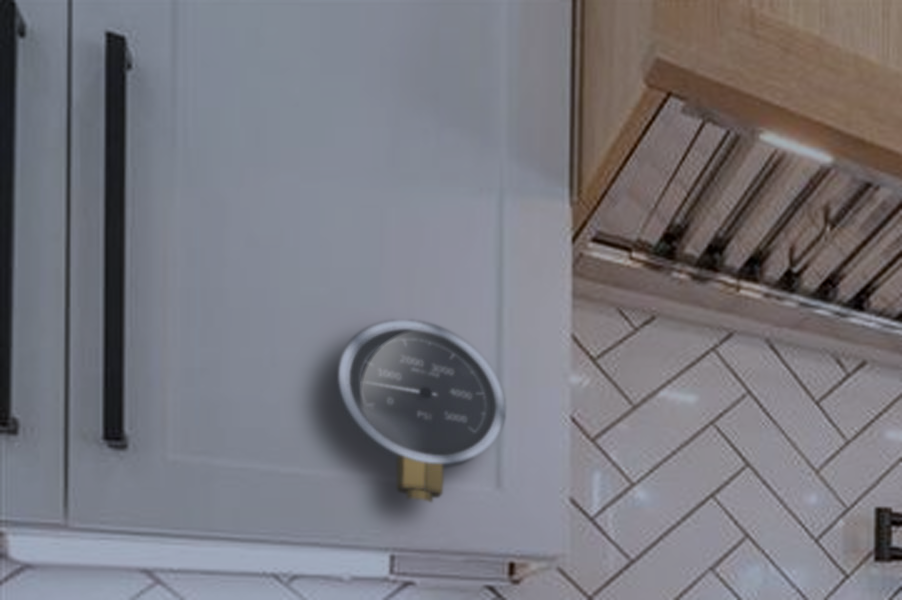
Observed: 500 psi
